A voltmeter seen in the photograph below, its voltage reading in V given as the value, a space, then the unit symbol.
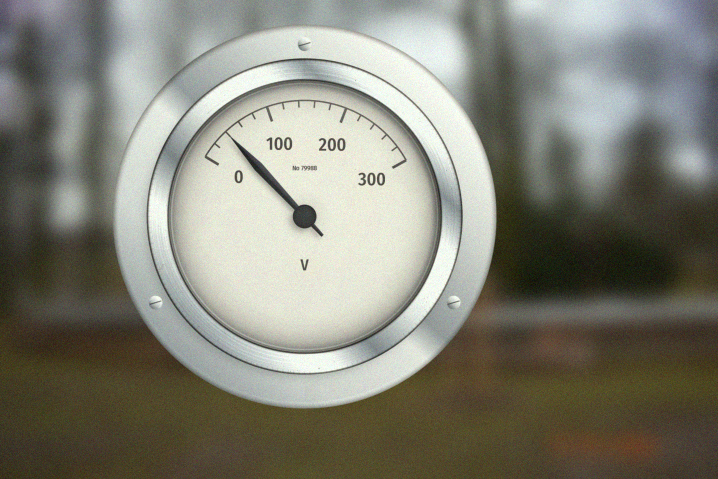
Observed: 40 V
